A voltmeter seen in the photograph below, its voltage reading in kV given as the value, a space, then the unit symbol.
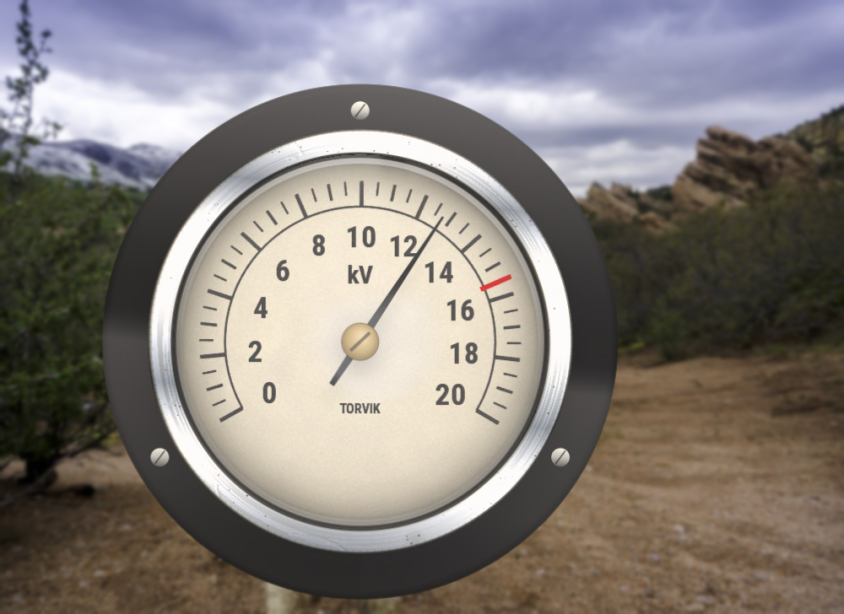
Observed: 12.75 kV
